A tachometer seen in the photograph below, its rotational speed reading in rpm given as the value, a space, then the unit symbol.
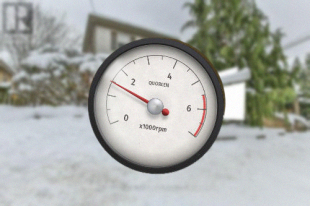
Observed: 1500 rpm
